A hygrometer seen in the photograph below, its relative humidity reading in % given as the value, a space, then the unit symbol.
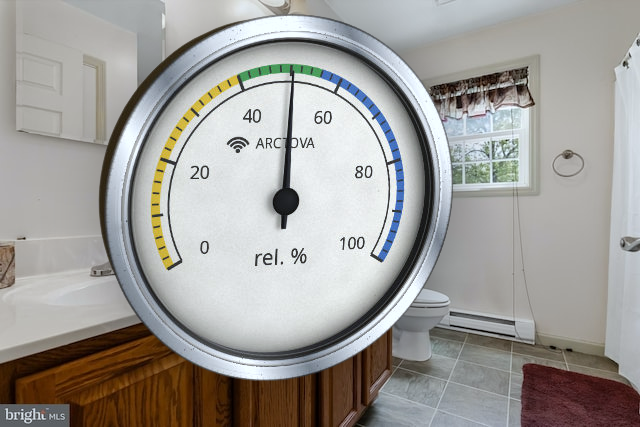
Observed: 50 %
